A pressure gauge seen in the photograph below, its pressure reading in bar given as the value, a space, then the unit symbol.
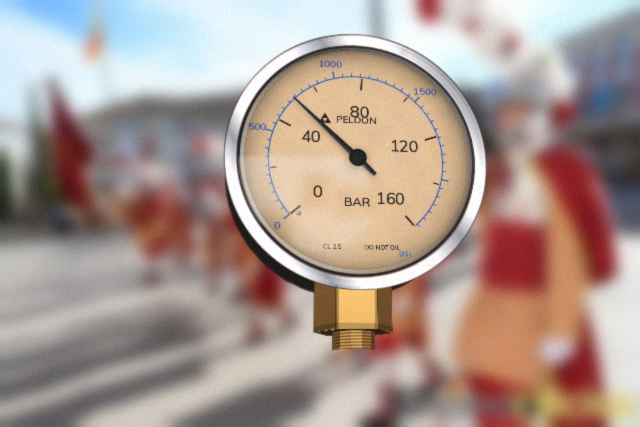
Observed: 50 bar
